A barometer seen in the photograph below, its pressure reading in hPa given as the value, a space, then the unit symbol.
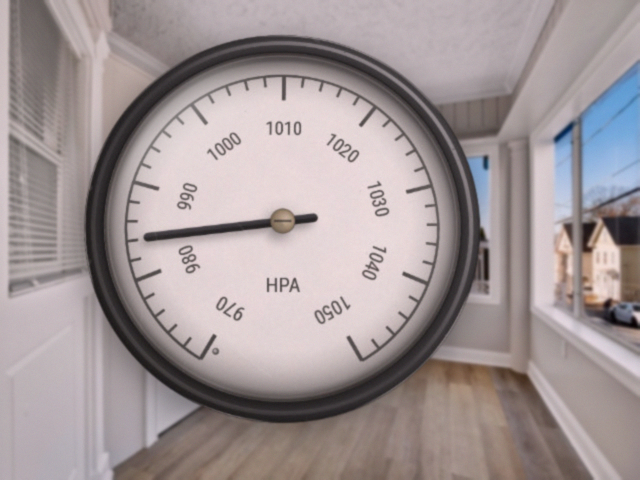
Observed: 984 hPa
